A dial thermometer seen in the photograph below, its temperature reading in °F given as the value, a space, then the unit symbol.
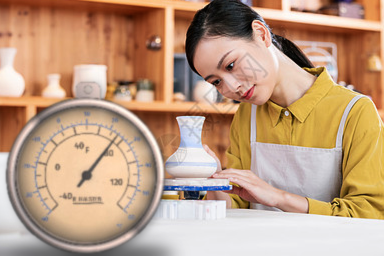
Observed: 75 °F
